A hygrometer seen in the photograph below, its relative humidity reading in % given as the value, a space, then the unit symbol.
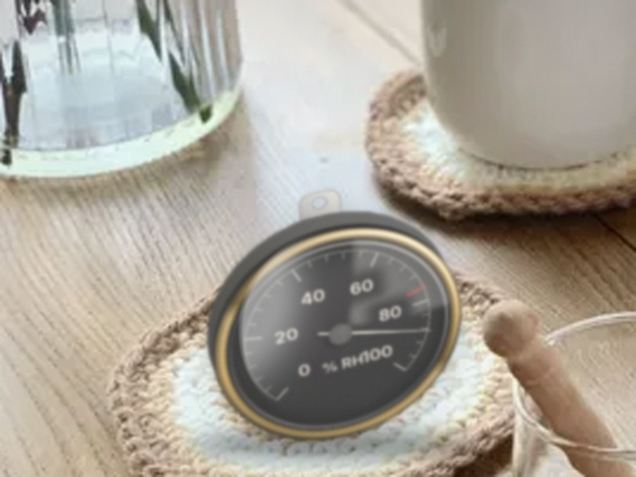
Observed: 88 %
